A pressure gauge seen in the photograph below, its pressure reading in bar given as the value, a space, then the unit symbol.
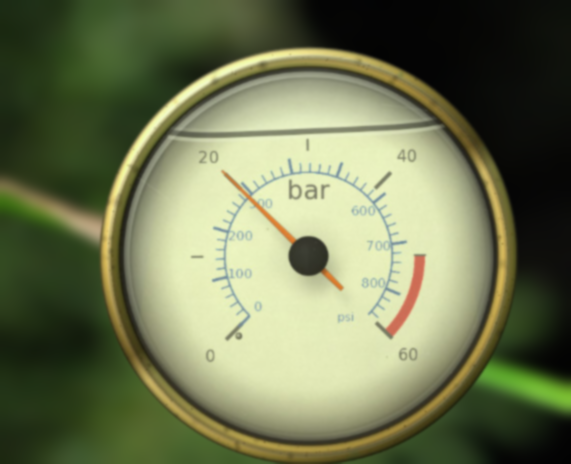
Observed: 20 bar
